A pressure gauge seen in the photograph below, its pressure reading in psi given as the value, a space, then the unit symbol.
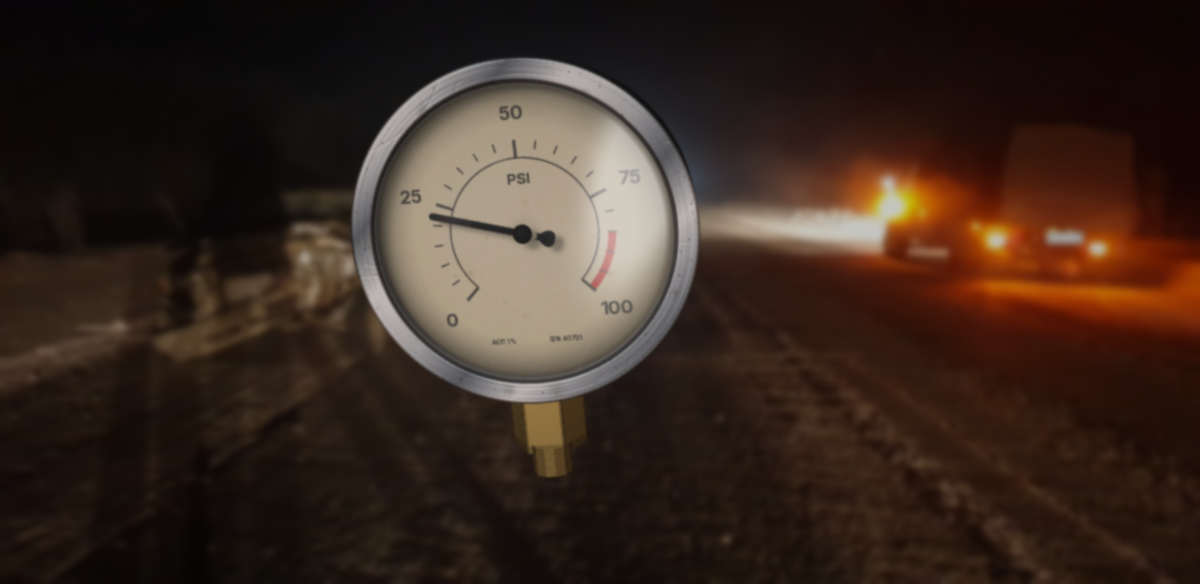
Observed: 22.5 psi
